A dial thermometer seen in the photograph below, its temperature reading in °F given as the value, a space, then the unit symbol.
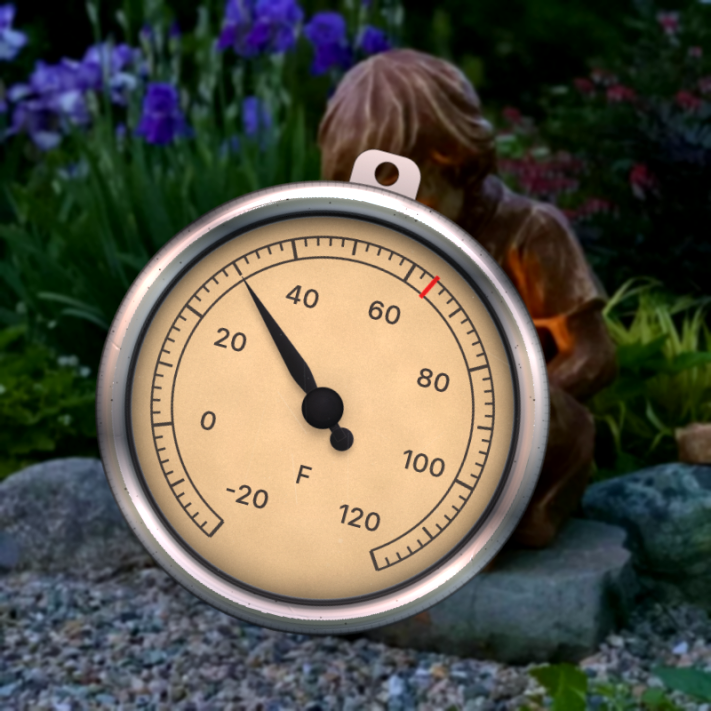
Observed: 30 °F
